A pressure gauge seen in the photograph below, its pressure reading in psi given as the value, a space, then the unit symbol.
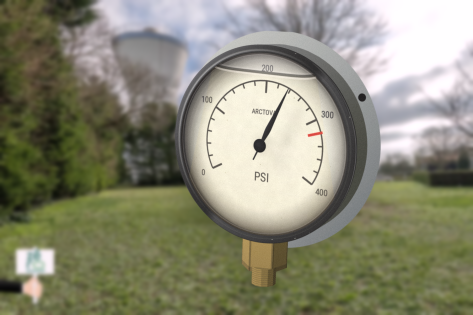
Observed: 240 psi
